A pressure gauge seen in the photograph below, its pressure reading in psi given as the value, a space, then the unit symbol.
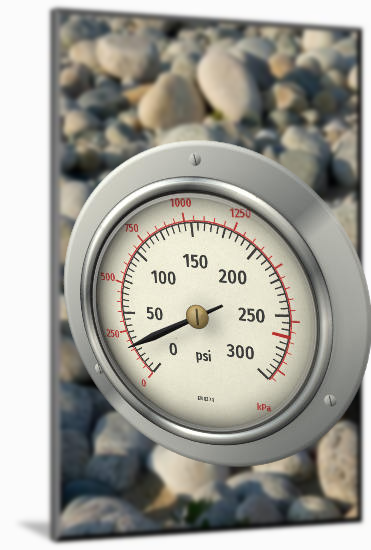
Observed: 25 psi
